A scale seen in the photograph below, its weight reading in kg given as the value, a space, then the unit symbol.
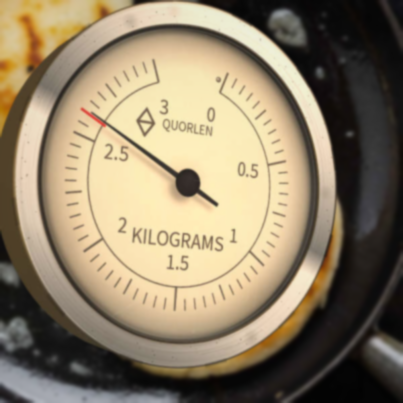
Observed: 2.6 kg
